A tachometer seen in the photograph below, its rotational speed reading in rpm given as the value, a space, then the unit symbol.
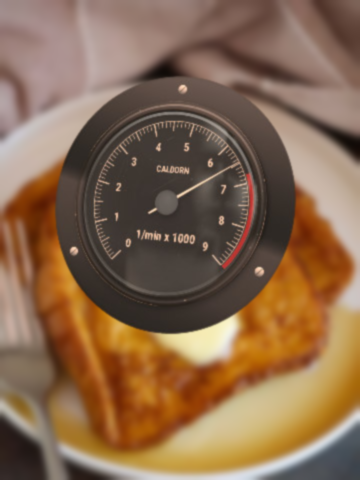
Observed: 6500 rpm
